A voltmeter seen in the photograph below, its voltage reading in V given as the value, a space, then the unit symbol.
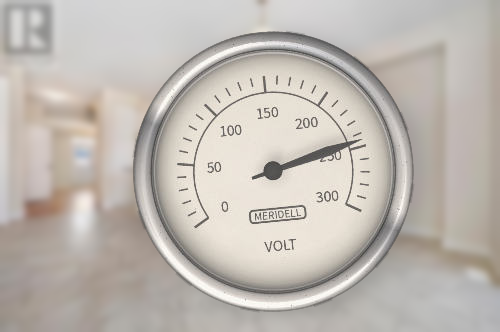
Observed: 245 V
